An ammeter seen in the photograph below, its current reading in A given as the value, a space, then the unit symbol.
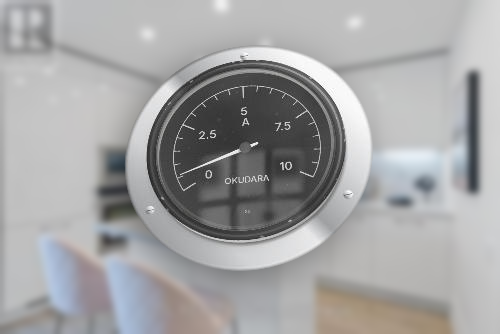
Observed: 0.5 A
